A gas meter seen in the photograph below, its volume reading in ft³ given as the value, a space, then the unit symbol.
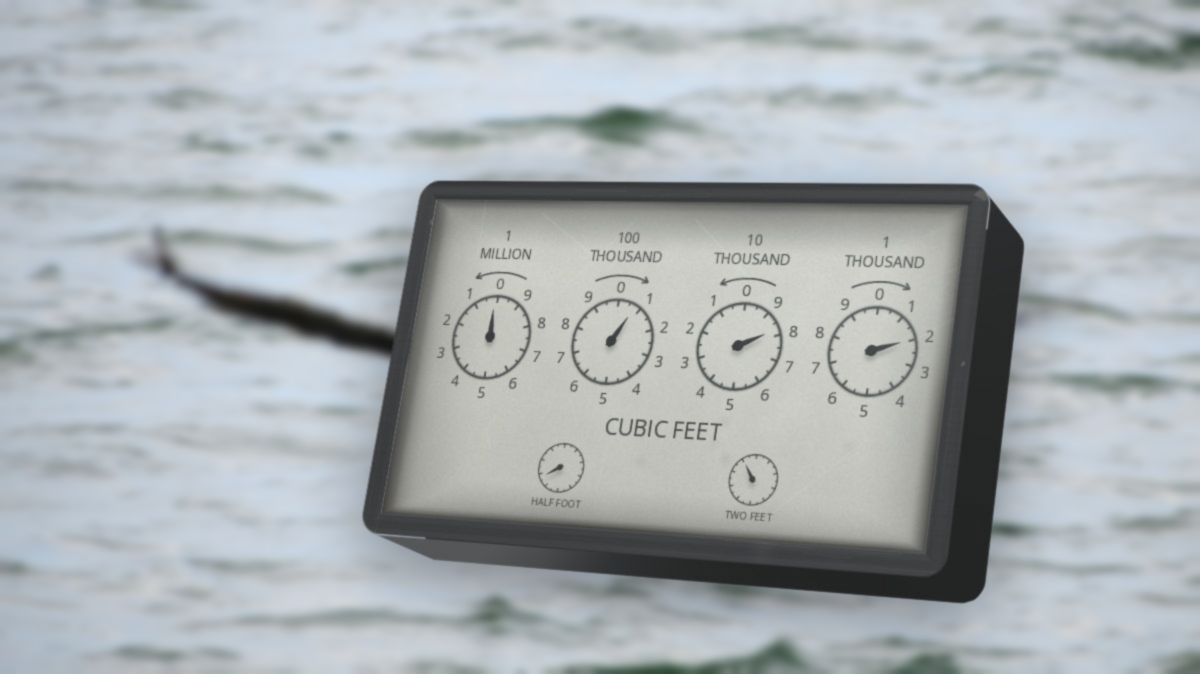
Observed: 8200 ft³
